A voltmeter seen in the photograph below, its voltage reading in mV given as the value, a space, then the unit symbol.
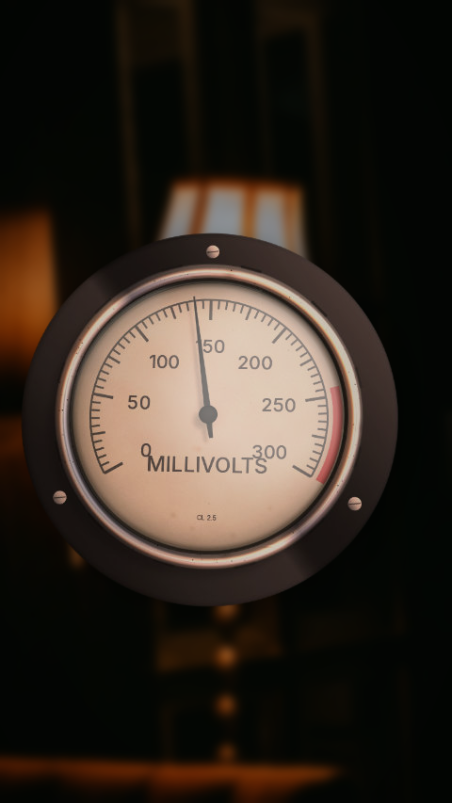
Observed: 140 mV
